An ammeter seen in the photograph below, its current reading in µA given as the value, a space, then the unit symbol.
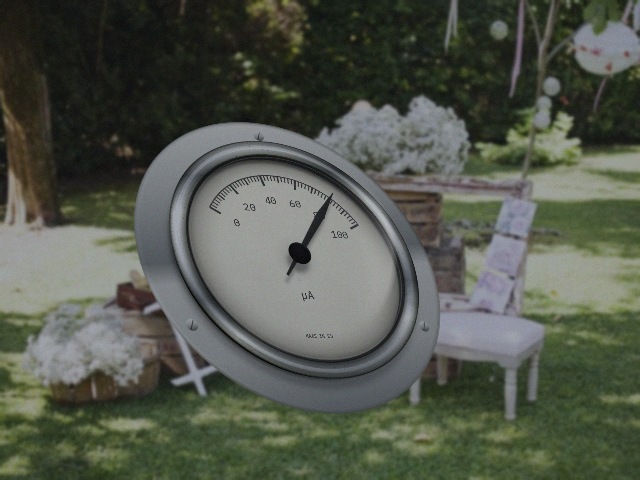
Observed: 80 µA
